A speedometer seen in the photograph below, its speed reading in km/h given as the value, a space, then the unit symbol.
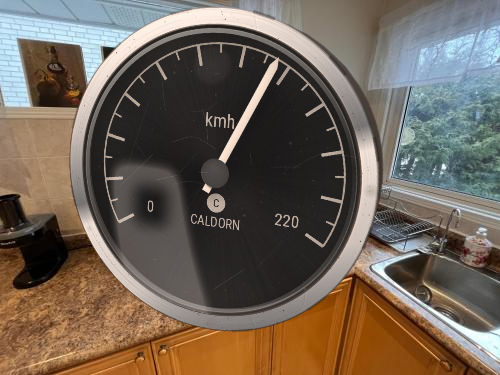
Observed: 135 km/h
